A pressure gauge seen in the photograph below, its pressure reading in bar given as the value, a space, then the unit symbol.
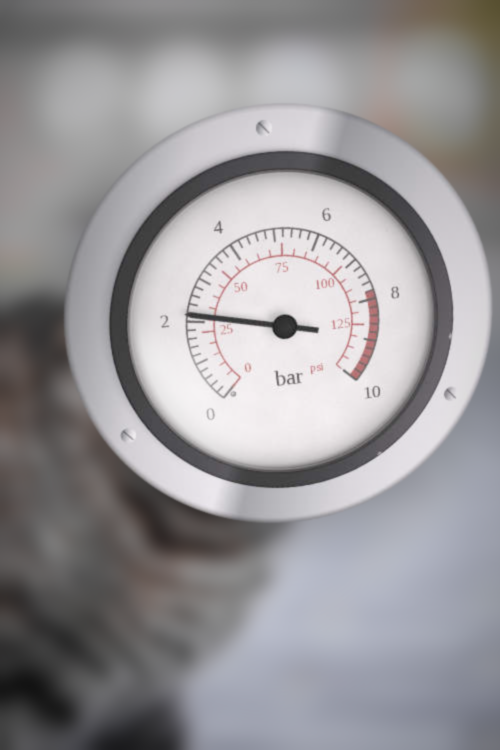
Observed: 2.2 bar
